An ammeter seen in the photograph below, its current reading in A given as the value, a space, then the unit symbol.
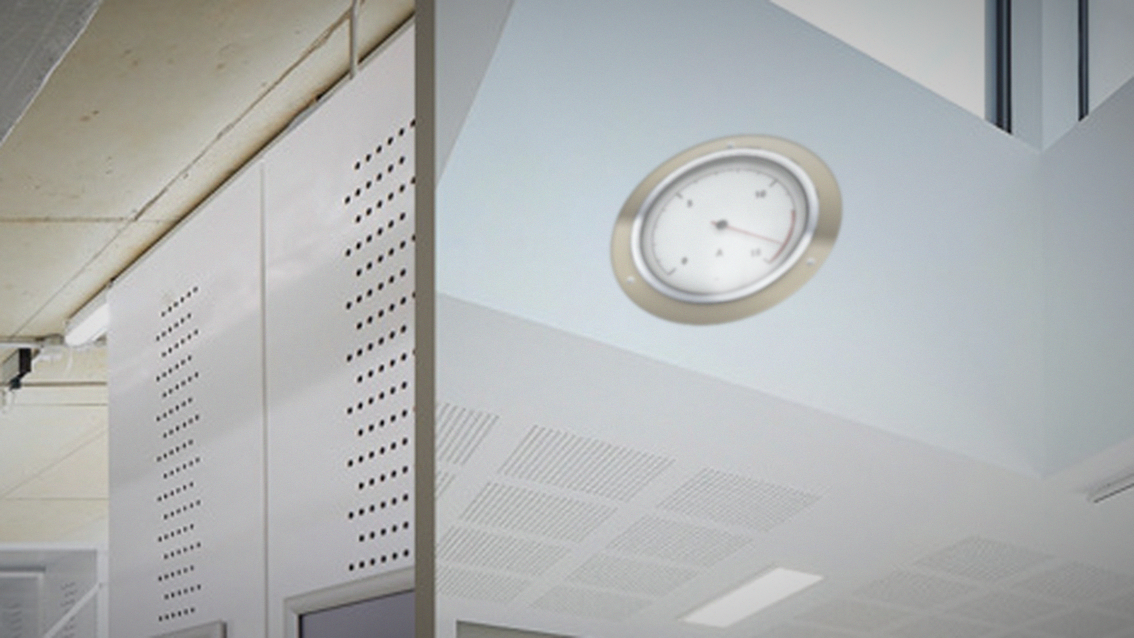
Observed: 14 A
